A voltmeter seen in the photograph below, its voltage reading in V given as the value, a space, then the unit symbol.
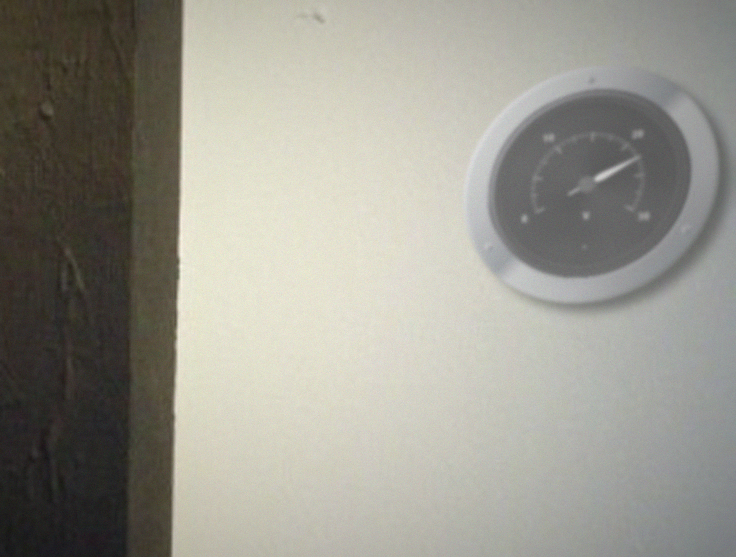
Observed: 22.5 V
